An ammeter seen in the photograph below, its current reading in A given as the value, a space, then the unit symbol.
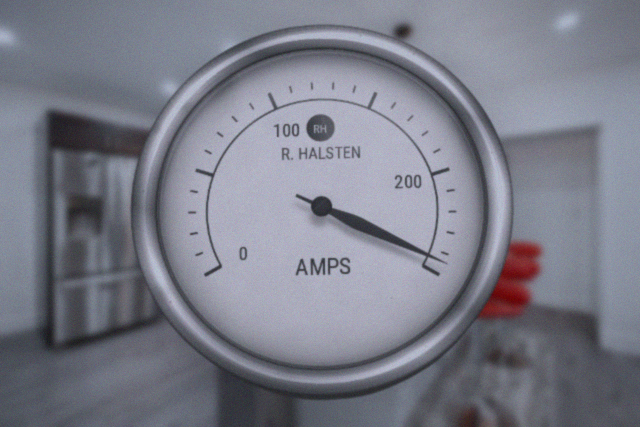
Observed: 245 A
